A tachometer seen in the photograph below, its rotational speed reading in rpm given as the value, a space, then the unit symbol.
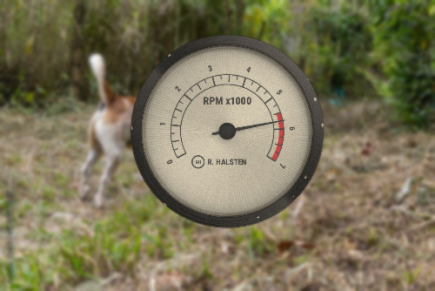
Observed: 5750 rpm
